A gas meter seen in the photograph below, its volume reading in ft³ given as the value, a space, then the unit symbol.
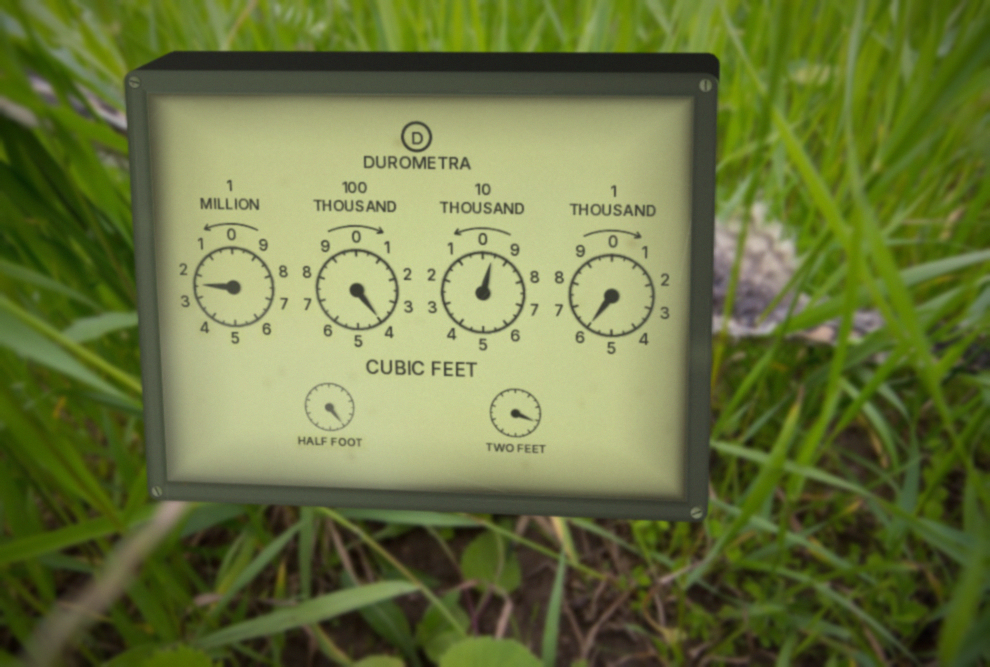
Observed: 239600 ft³
